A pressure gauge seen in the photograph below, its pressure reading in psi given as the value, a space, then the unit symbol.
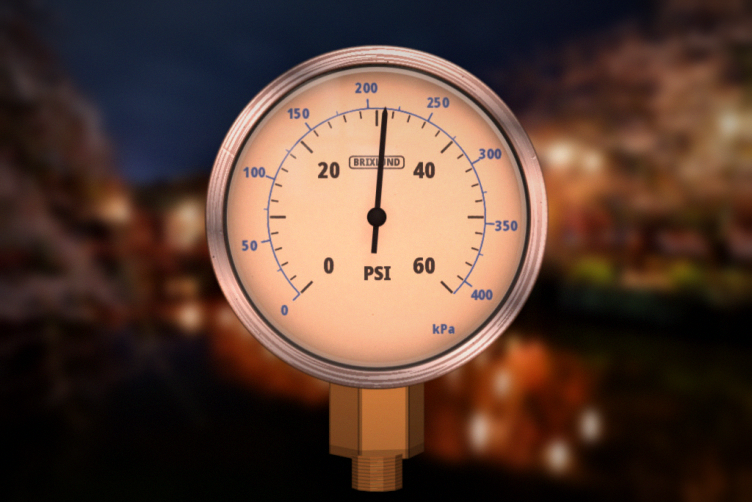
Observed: 31 psi
